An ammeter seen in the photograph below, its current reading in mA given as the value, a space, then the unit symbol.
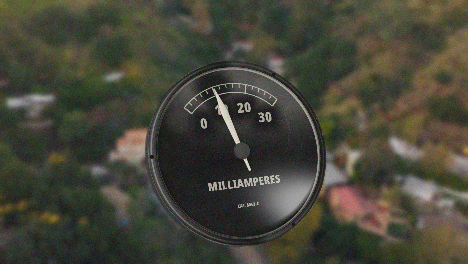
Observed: 10 mA
